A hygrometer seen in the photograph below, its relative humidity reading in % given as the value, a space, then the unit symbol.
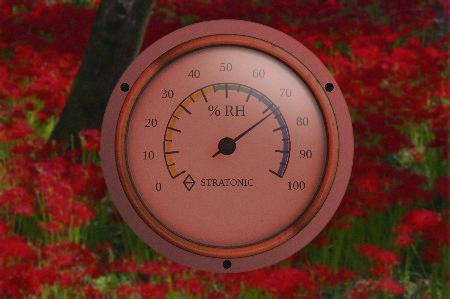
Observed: 72.5 %
